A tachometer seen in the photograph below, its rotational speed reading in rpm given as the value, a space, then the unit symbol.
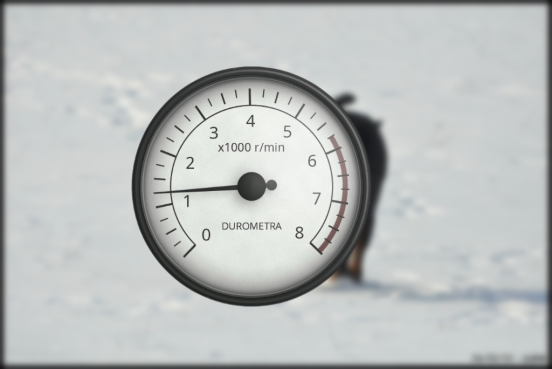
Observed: 1250 rpm
